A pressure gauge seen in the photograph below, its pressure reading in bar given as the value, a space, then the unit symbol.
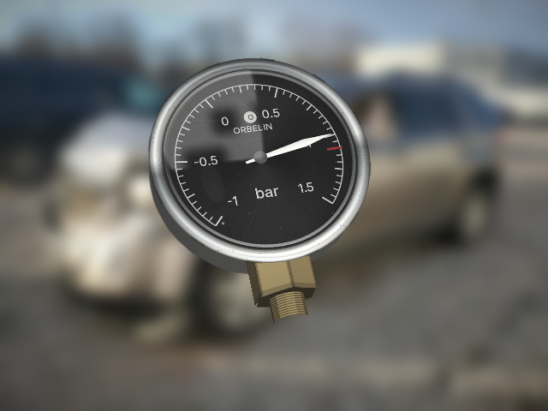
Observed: 1 bar
